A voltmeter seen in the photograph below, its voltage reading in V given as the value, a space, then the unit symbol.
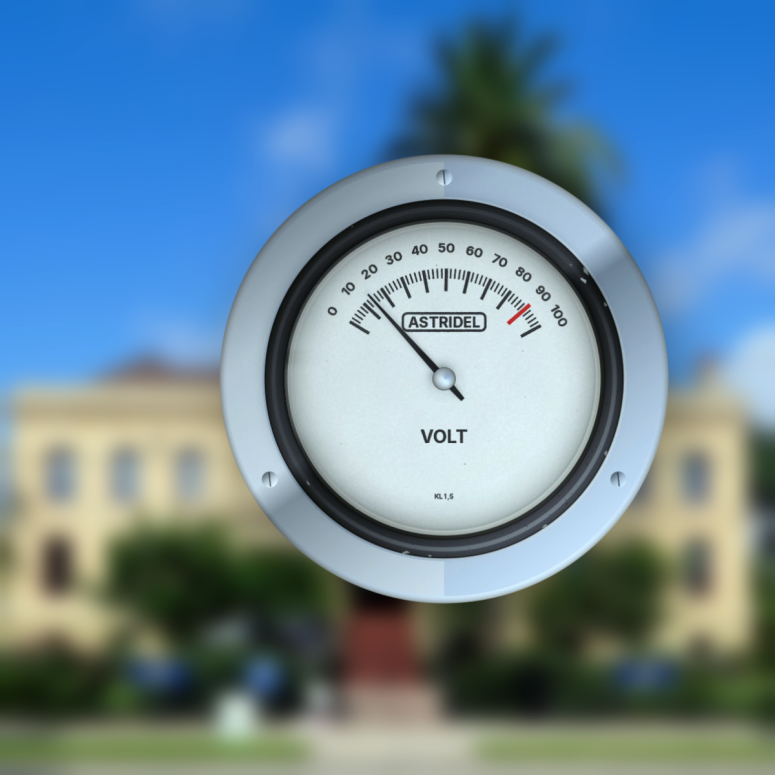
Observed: 14 V
